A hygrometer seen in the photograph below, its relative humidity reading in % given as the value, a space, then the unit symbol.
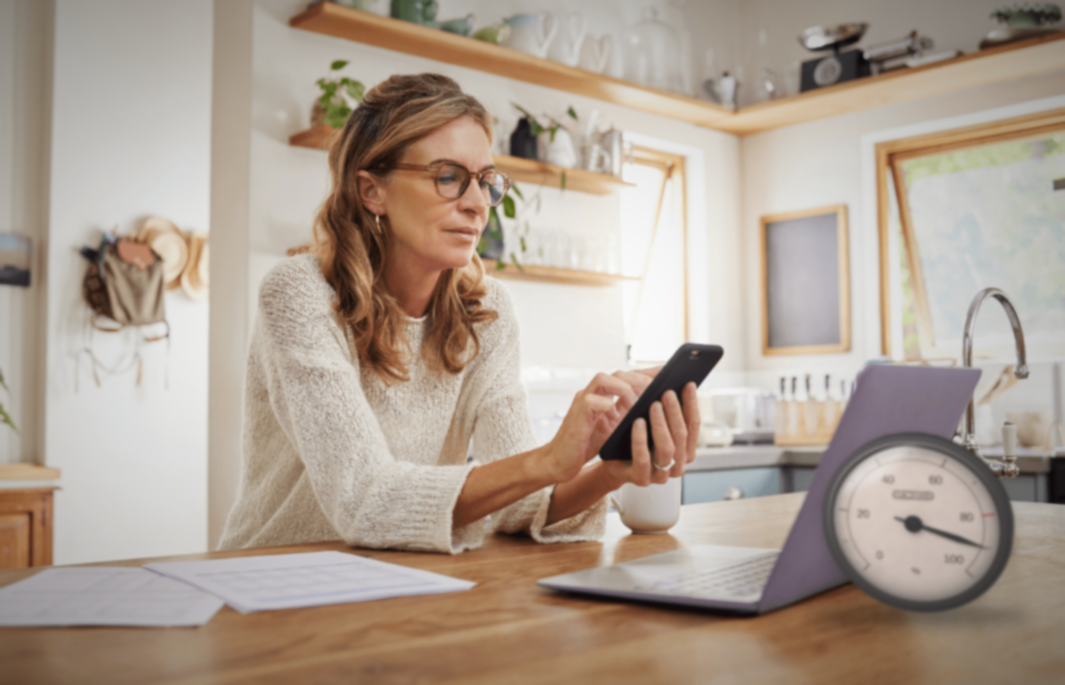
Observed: 90 %
